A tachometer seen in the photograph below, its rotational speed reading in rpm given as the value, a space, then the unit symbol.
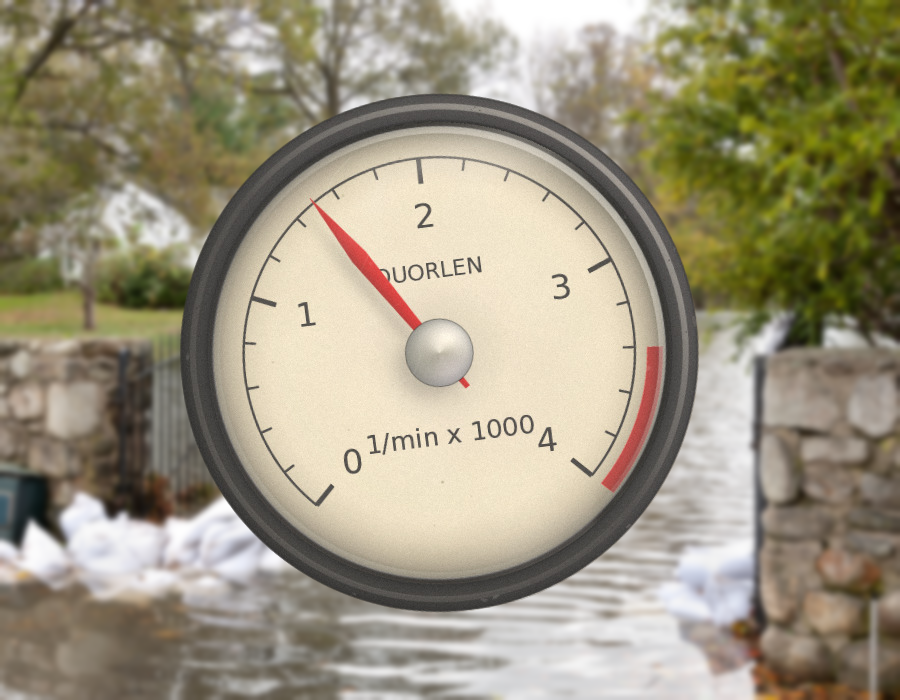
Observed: 1500 rpm
